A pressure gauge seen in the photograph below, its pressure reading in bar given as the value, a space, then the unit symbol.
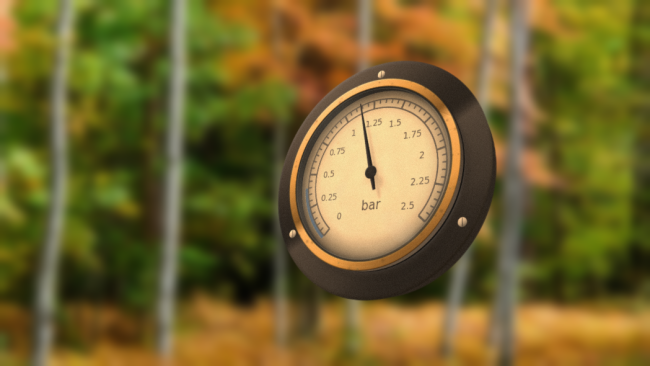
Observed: 1.15 bar
